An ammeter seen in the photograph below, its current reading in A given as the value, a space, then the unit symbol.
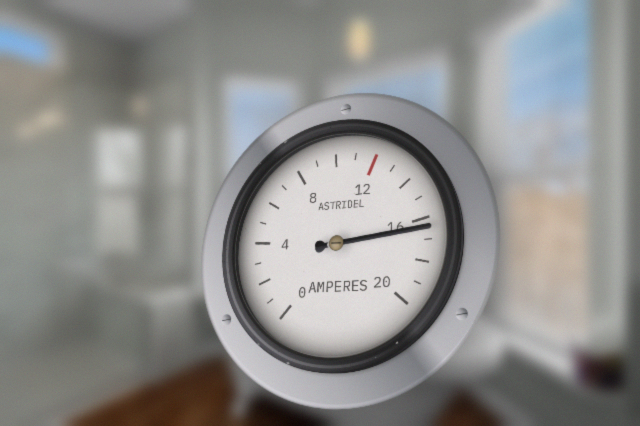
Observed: 16.5 A
